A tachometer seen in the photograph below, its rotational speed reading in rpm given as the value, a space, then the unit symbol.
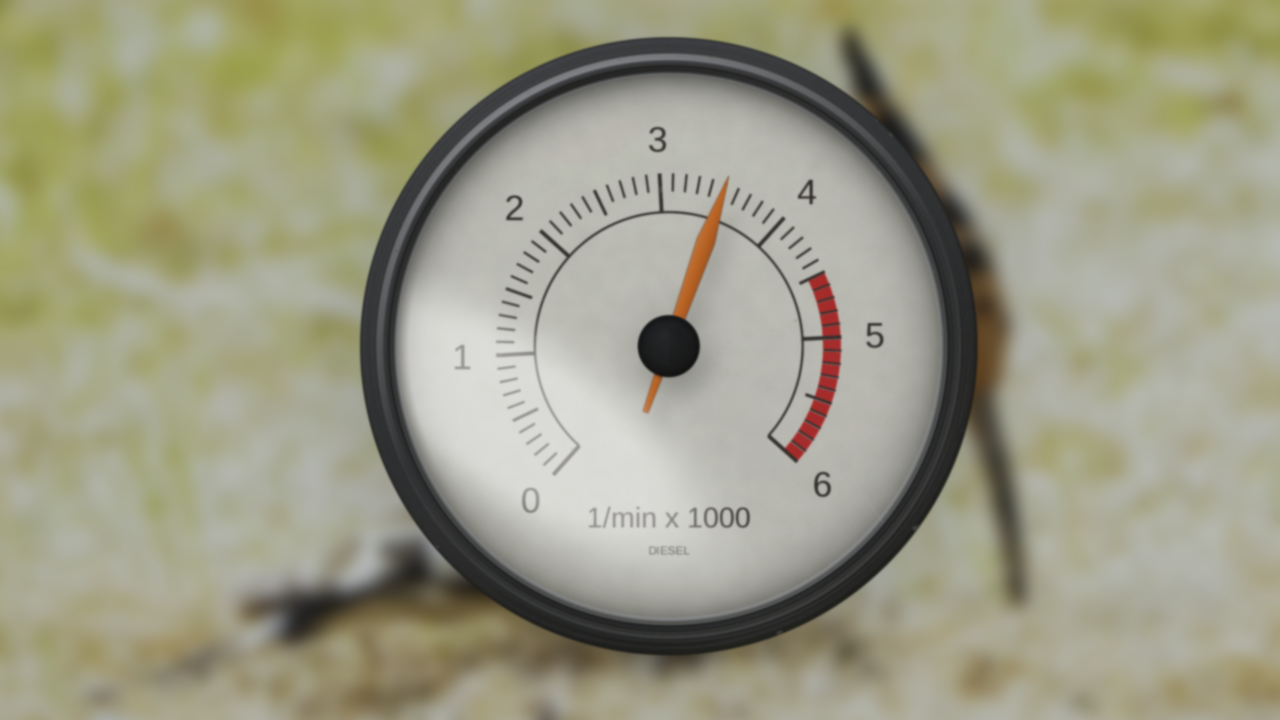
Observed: 3500 rpm
